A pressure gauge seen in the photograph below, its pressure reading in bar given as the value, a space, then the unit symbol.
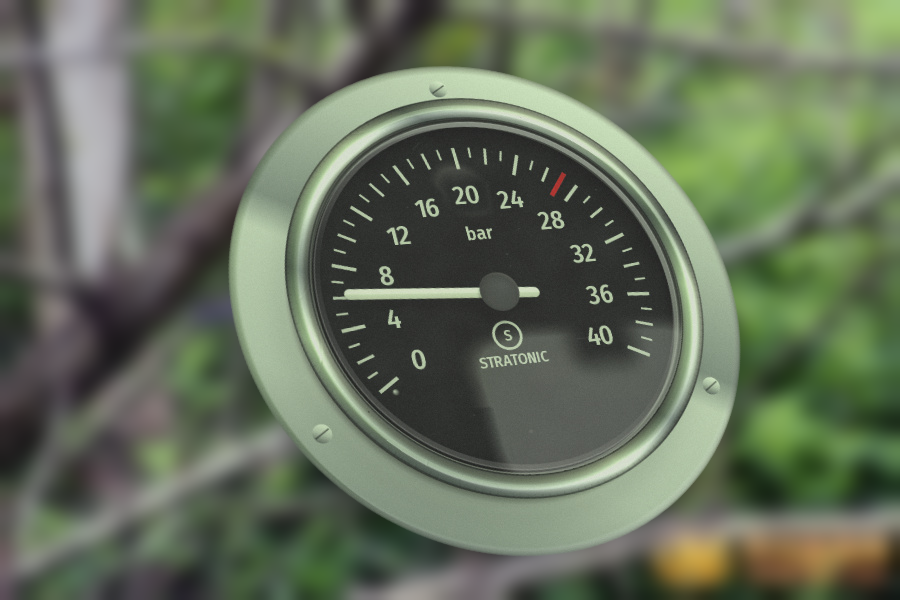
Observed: 6 bar
